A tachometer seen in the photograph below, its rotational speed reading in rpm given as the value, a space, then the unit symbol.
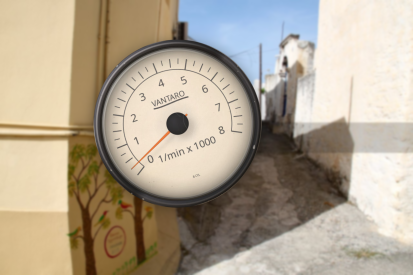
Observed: 250 rpm
